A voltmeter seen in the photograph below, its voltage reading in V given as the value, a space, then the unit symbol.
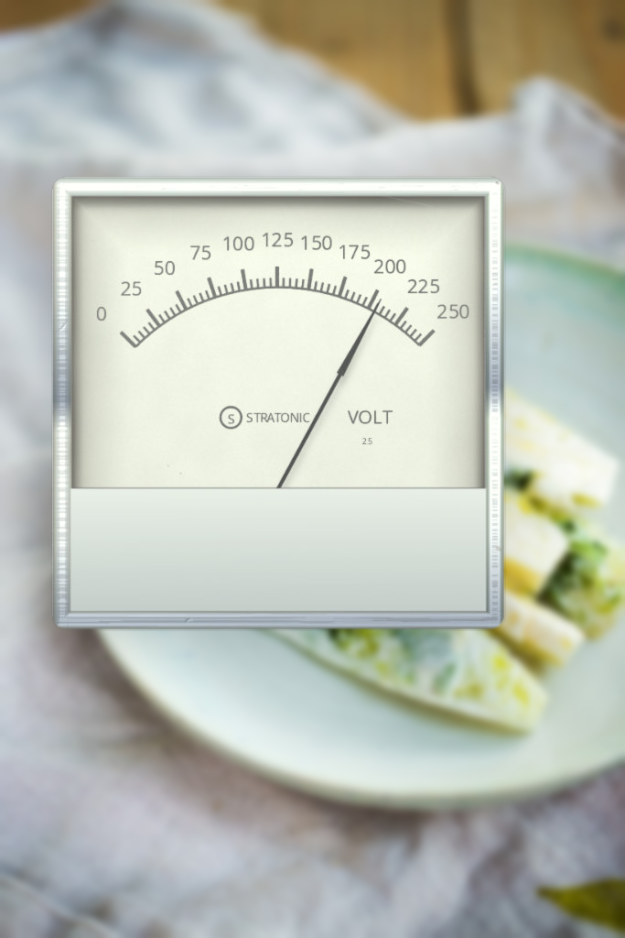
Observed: 205 V
